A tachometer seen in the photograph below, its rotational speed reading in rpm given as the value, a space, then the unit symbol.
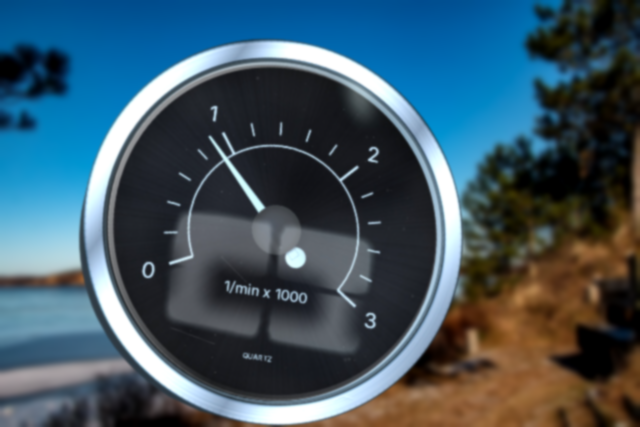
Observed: 900 rpm
